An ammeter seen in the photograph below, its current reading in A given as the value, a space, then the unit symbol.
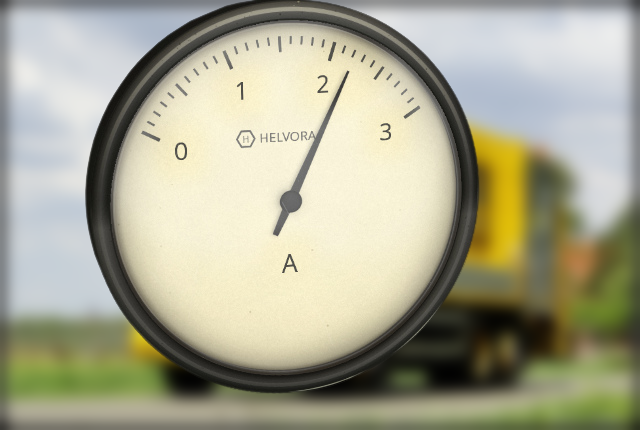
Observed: 2.2 A
